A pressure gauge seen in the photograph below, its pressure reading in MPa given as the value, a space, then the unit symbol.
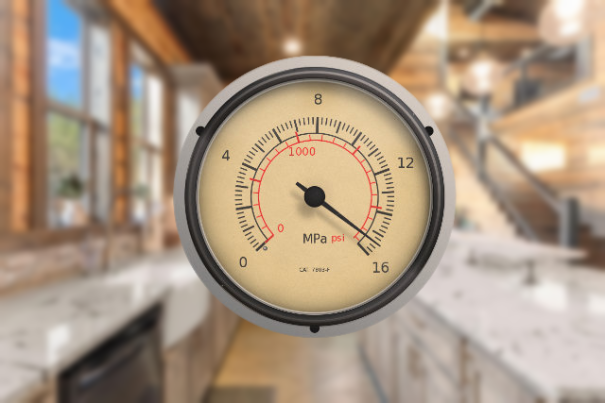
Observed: 15.4 MPa
